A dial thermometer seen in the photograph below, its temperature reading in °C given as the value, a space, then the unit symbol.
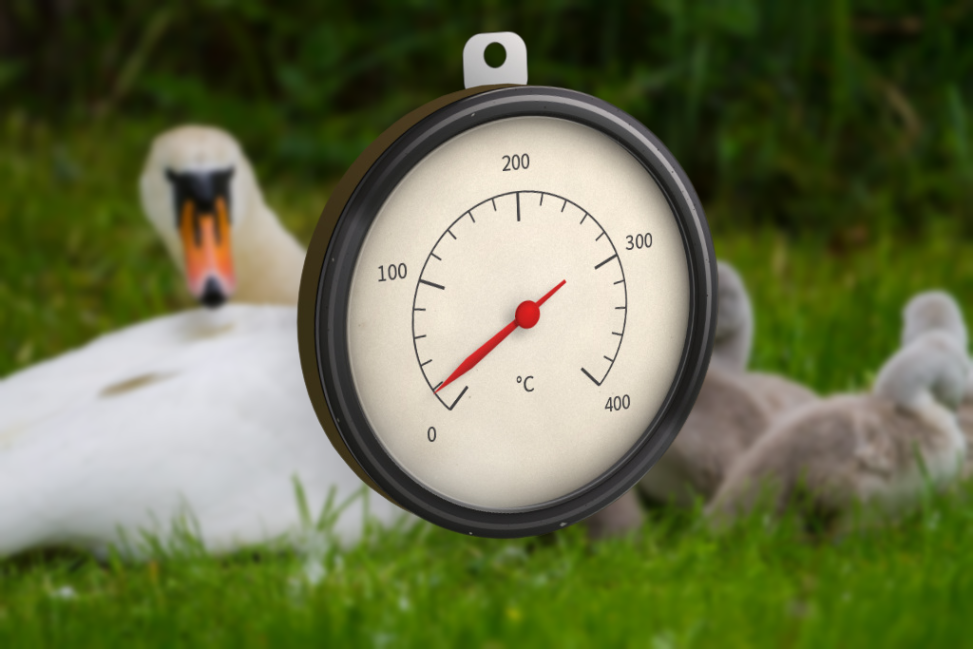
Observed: 20 °C
